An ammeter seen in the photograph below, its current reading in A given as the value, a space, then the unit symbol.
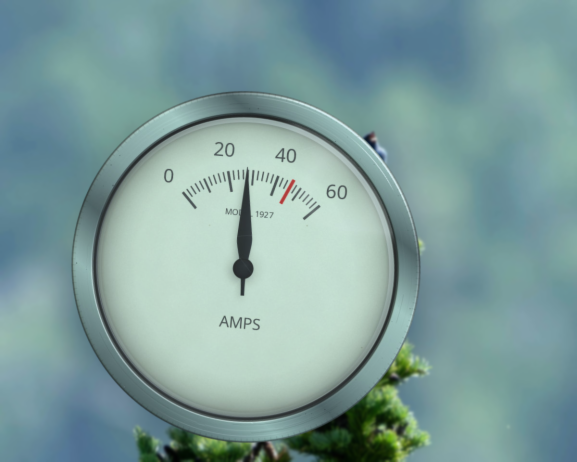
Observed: 28 A
